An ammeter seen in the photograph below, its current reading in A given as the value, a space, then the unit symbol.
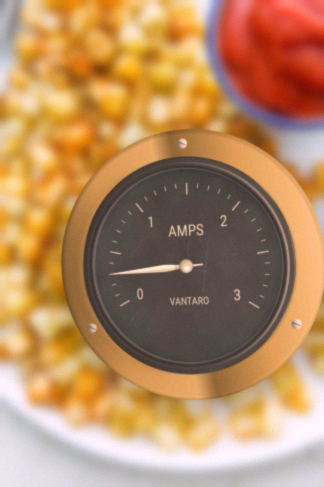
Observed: 0.3 A
